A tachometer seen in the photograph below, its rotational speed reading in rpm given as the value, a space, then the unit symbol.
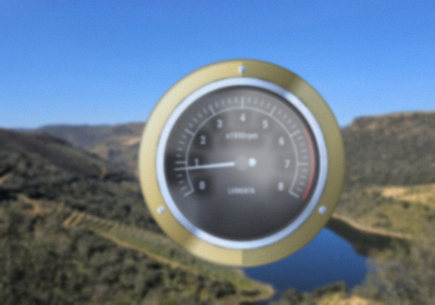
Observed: 800 rpm
